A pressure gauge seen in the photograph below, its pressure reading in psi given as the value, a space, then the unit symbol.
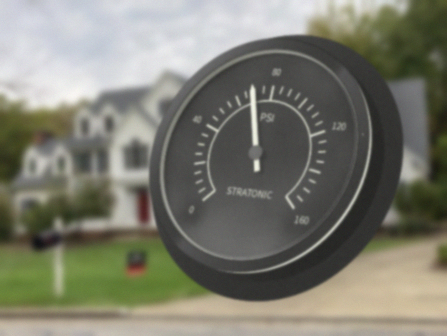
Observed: 70 psi
